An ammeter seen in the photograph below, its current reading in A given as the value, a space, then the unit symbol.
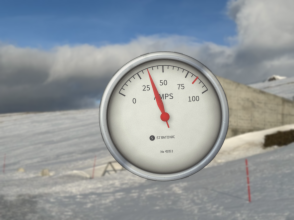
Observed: 35 A
